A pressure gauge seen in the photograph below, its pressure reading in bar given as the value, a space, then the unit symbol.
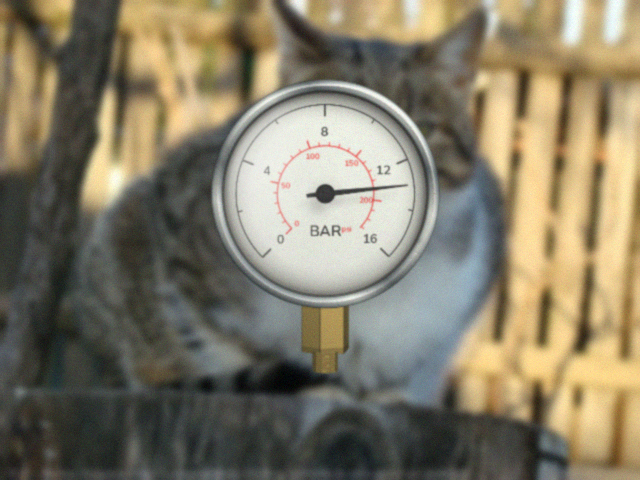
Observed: 13 bar
